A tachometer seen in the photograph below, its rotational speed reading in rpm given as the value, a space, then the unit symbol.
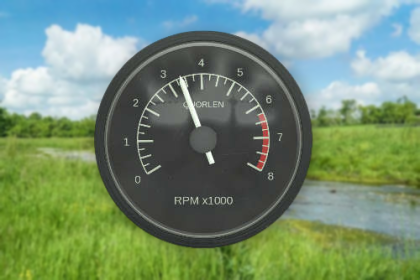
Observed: 3375 rpm
